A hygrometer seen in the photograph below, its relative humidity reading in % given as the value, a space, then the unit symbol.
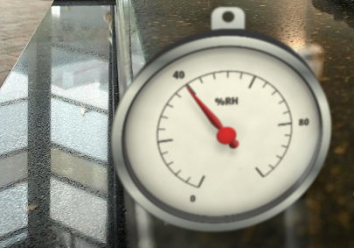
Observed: 40 %
